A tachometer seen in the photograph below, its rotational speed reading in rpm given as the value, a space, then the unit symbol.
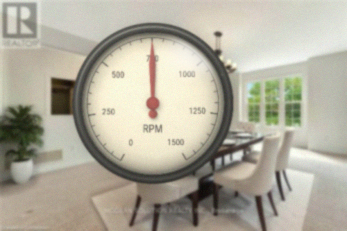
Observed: 750 rpm
